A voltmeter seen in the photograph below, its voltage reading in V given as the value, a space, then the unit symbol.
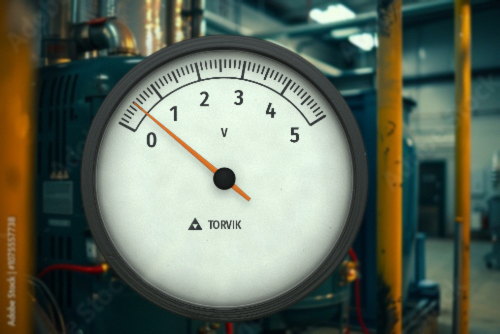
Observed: 0.5 V
